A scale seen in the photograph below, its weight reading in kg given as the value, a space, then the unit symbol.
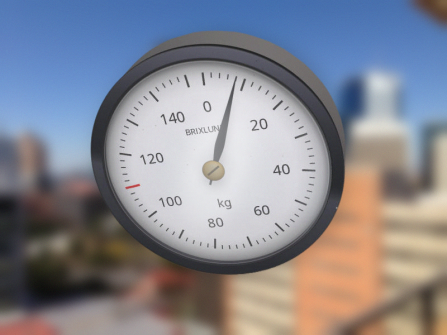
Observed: 8 kg
